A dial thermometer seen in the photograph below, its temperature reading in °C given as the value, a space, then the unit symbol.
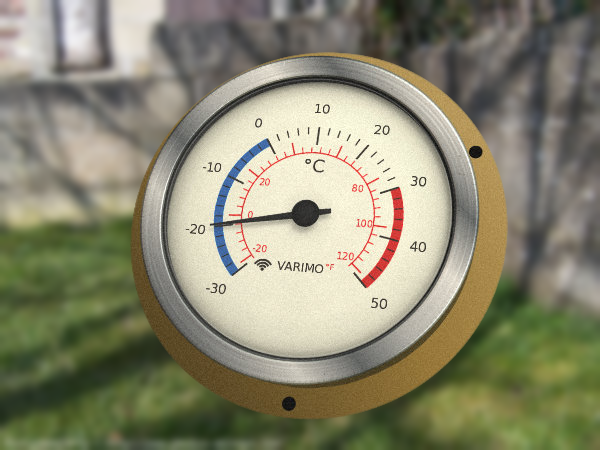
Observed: -20 °C
